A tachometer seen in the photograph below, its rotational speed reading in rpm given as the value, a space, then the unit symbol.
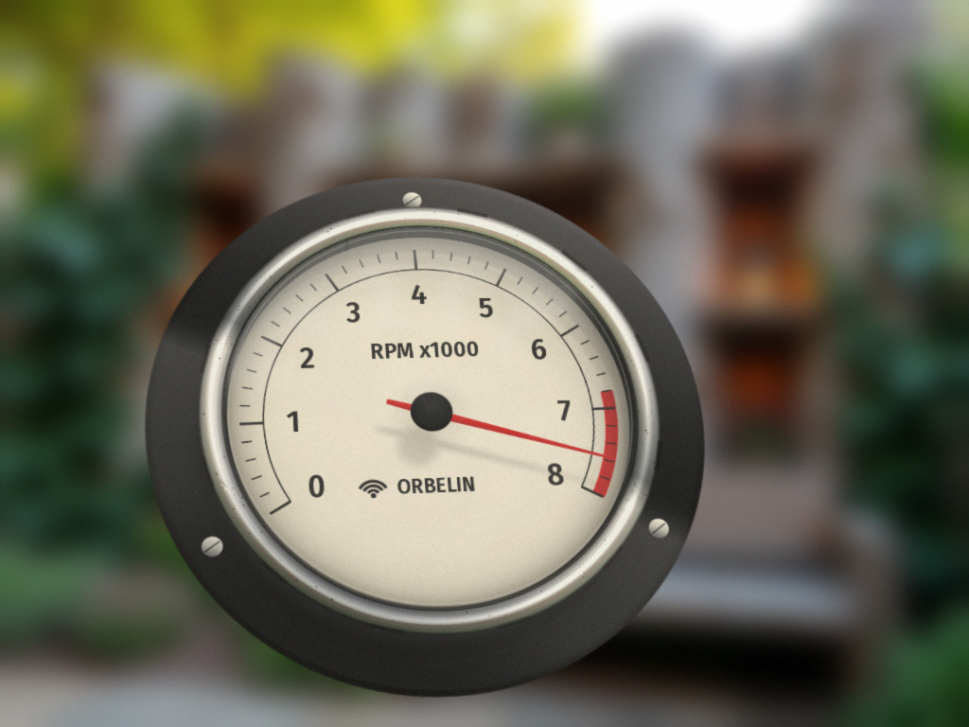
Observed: 7600 rpm
